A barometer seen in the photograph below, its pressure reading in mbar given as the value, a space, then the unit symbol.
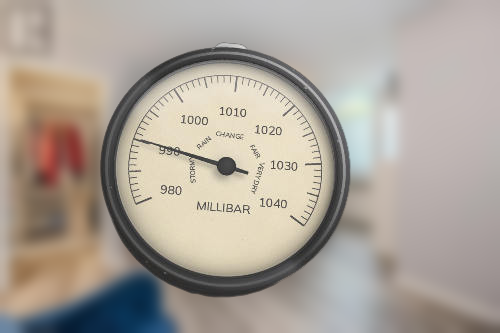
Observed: 990 mbar
